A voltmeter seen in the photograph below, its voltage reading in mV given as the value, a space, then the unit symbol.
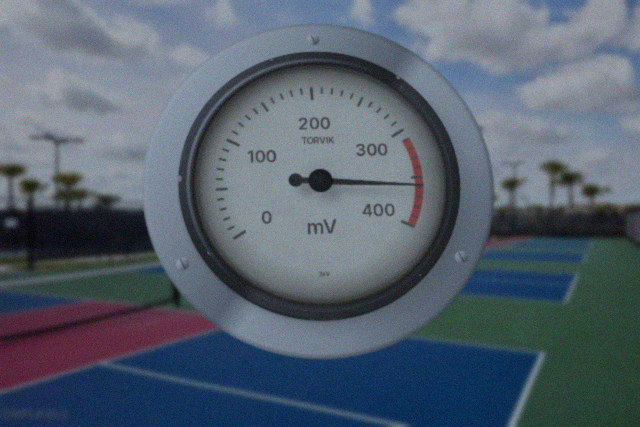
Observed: 360 mV
